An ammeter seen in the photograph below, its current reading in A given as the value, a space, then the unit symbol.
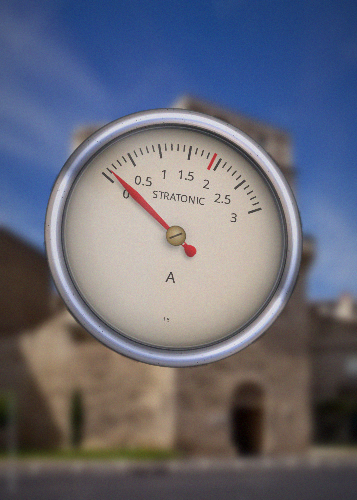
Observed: 0.1 A
